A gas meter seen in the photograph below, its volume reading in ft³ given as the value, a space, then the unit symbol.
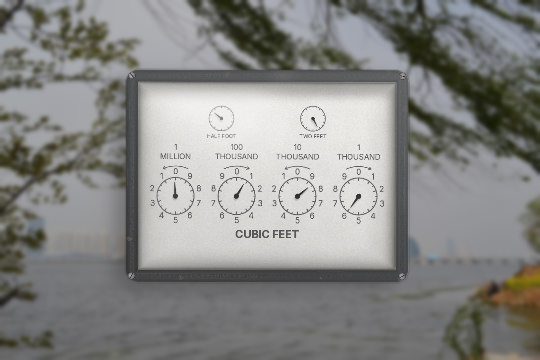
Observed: 8600 ft³
